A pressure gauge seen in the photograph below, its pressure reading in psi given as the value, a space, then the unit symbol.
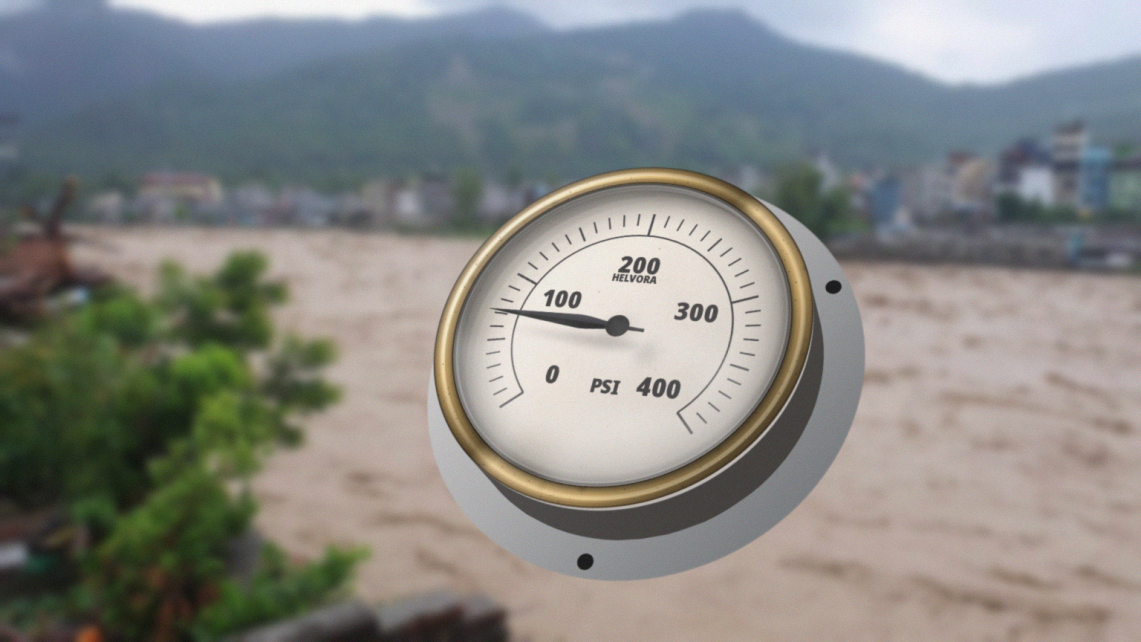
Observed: 70 psi
